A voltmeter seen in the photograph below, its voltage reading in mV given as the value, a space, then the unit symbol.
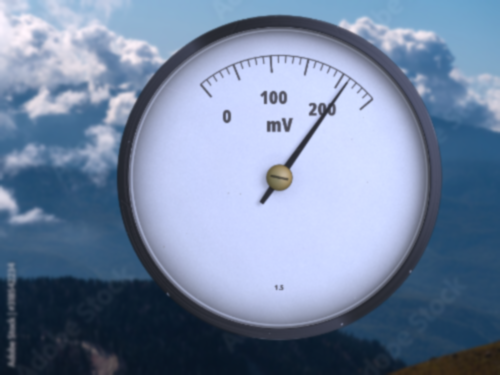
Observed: 210 mV
